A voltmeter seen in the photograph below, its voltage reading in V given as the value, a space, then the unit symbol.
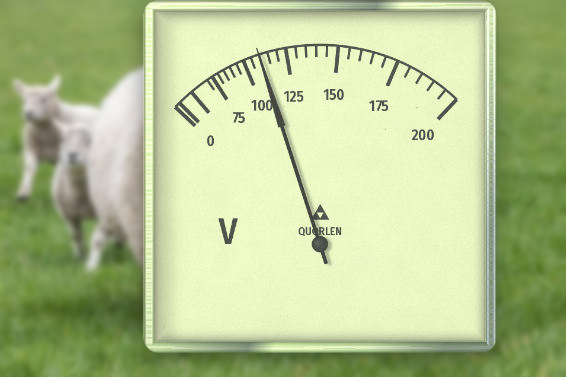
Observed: 110 V
